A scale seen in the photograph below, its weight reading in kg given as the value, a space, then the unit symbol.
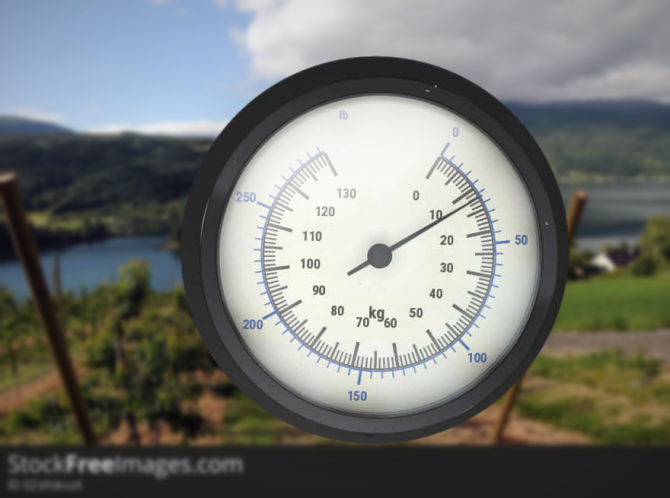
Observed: 12 kg
